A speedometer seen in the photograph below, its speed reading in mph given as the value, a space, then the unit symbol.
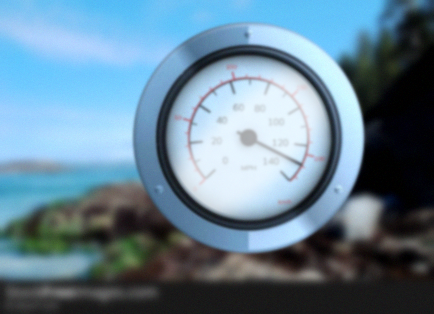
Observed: 130 mph
